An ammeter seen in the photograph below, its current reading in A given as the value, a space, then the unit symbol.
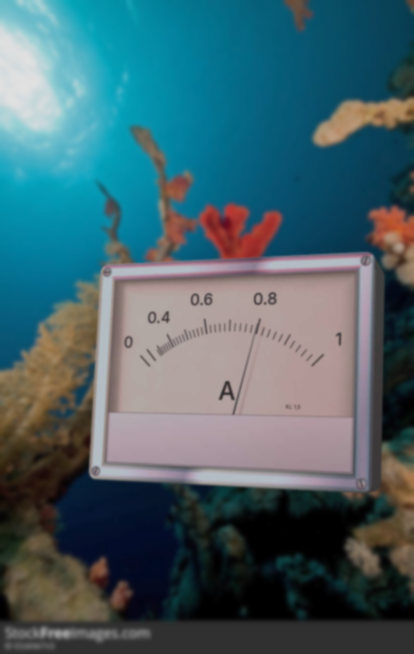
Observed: 0.8 A
